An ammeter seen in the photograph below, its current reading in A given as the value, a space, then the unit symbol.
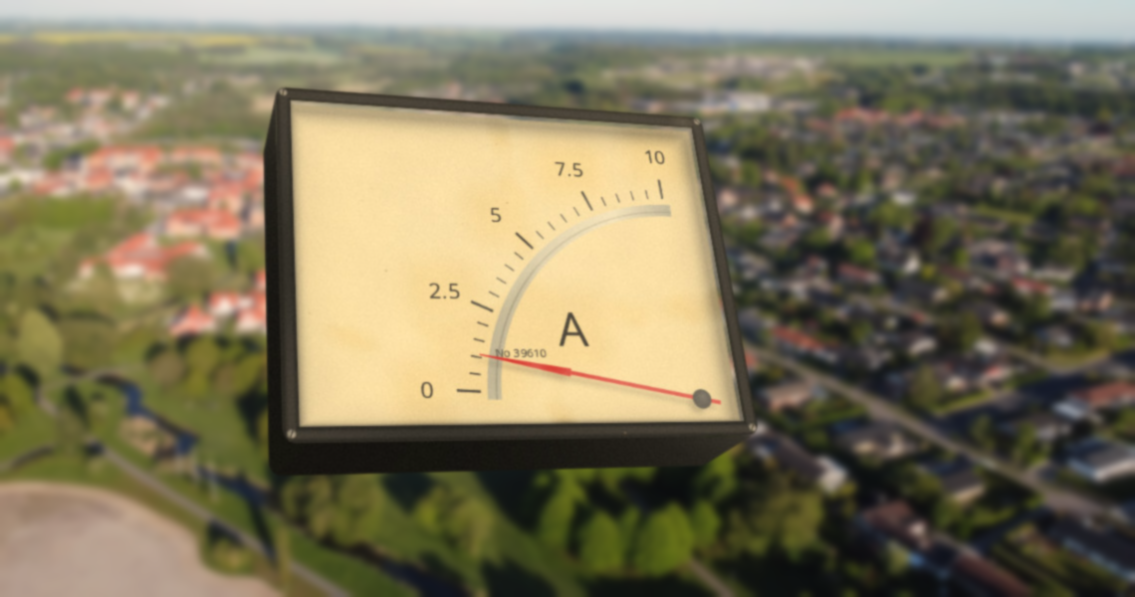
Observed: 1 A
